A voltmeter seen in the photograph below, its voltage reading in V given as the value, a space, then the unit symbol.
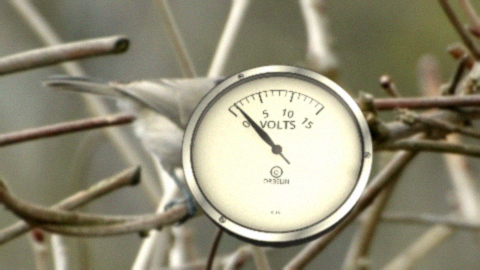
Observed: 1 V
